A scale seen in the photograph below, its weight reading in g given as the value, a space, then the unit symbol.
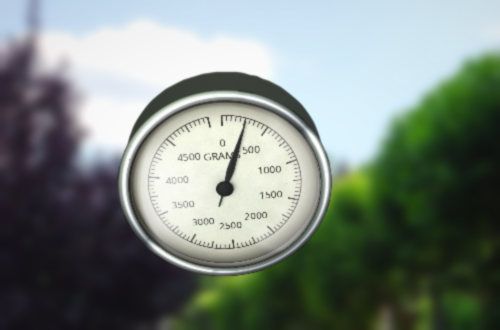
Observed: 250 g
